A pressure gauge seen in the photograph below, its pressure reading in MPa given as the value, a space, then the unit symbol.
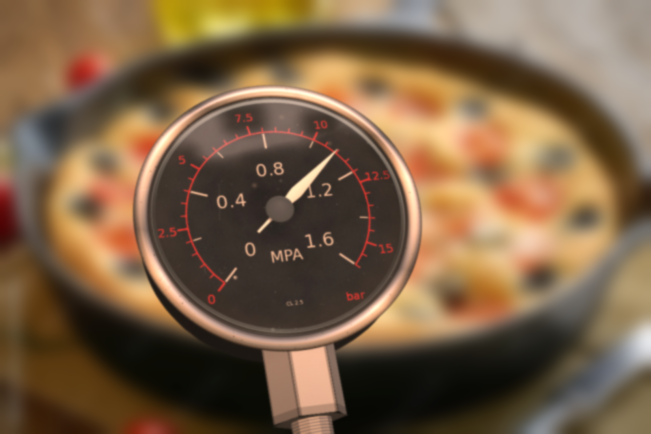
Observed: 1.1 MPa
